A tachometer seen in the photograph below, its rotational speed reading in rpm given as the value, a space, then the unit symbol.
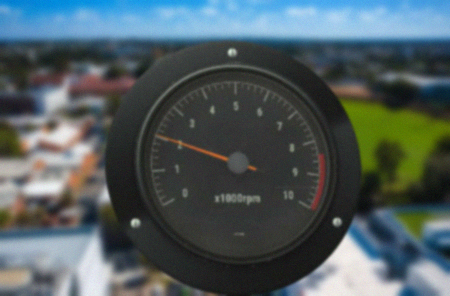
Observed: 2000 rpm
